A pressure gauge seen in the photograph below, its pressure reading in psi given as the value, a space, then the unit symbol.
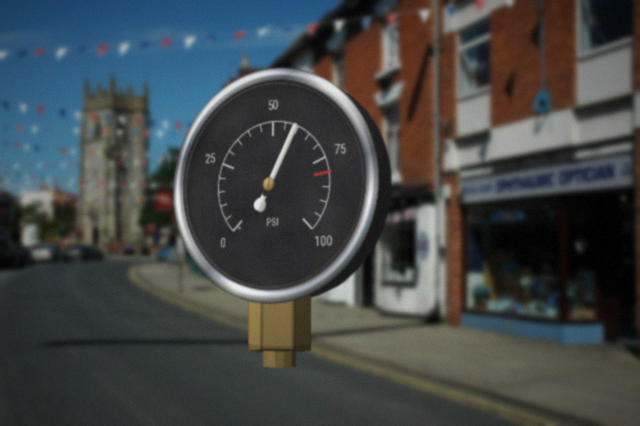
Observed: 60 psi
